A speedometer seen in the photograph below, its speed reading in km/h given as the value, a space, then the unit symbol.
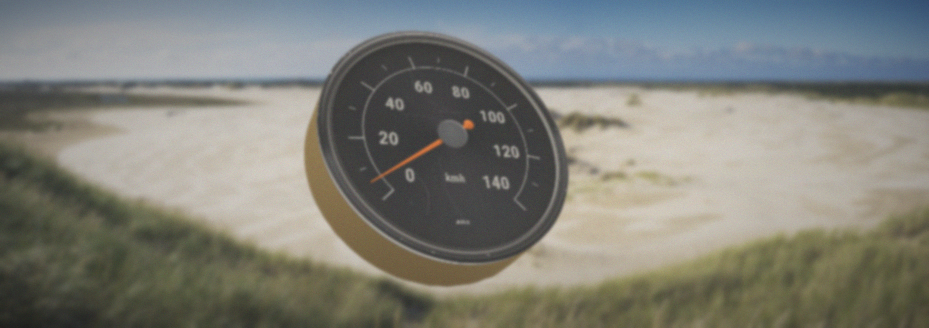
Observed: 5 km/h
